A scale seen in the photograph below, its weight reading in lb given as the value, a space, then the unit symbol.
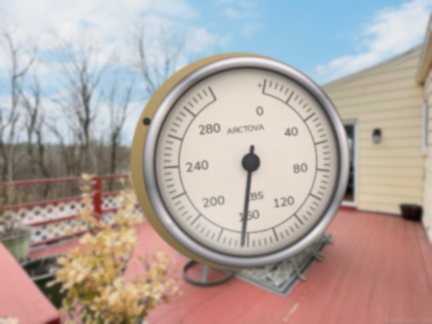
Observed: 164 lb
